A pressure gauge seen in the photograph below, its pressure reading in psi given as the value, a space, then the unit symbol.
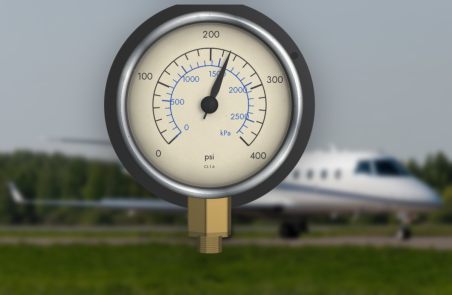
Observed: 230 psi
